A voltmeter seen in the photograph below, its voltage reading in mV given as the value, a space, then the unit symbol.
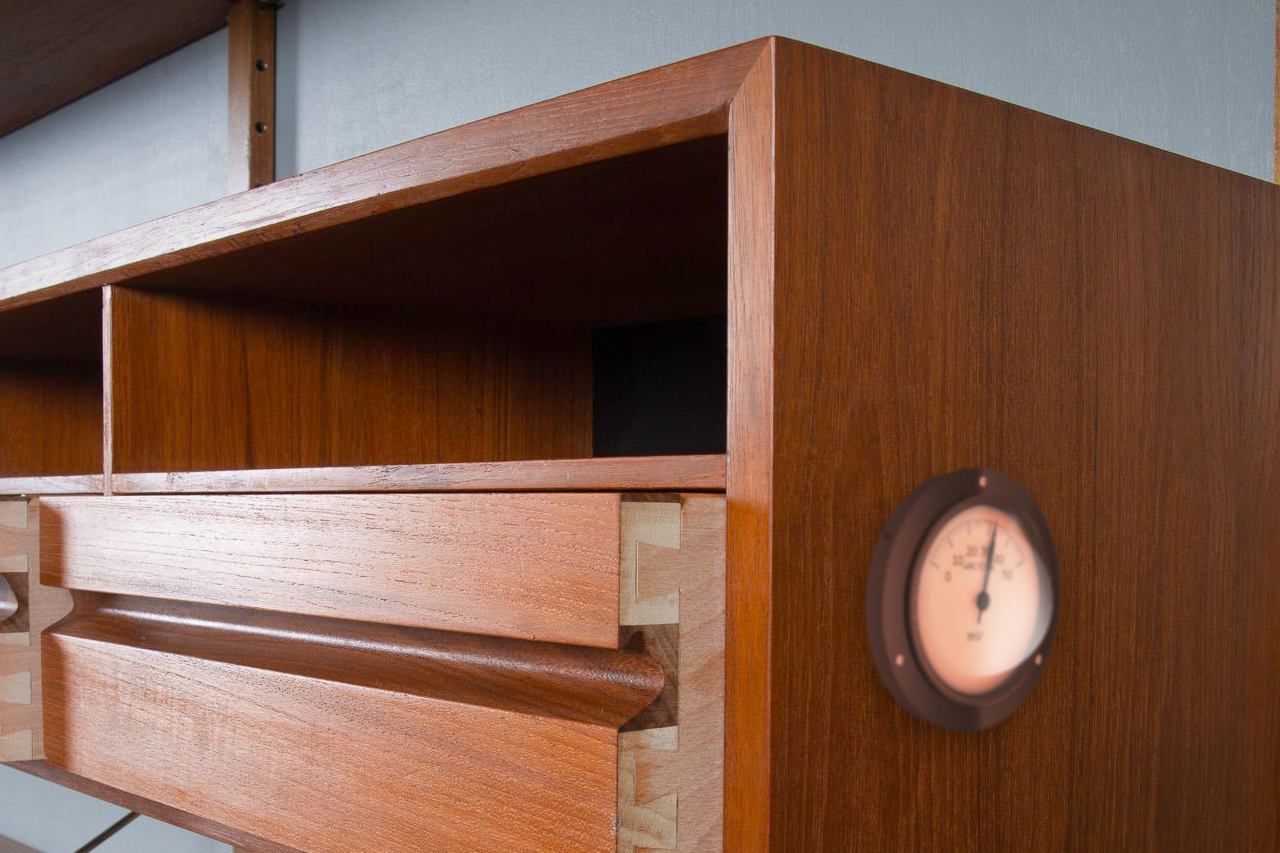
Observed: 30 mV
